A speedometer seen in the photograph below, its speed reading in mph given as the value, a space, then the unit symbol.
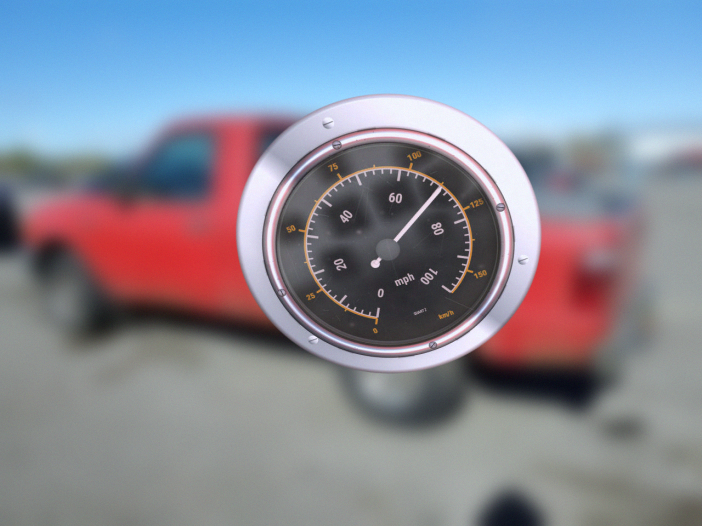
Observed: 70 mph
